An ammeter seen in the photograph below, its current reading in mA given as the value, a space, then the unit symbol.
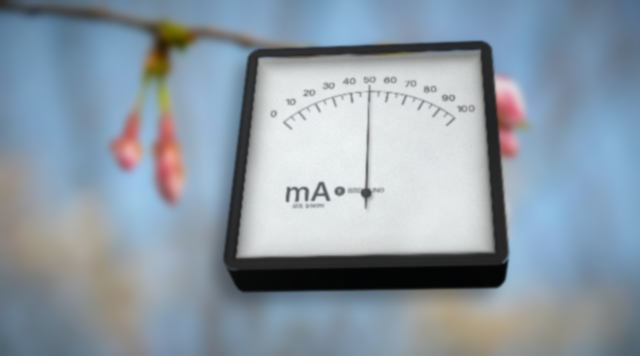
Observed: 50 mA
